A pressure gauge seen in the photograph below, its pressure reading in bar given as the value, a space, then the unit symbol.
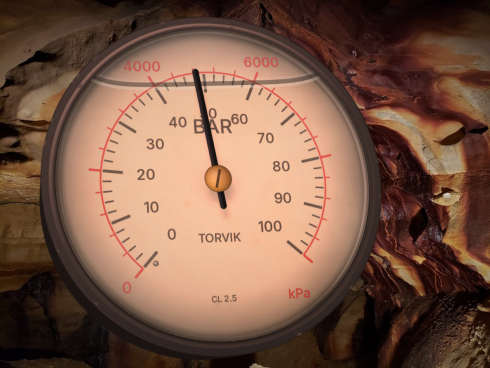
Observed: 48 bar
